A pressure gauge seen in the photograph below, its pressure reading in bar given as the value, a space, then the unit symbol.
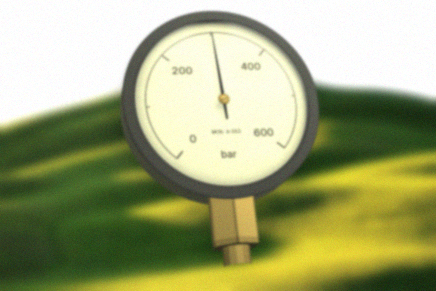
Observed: 300 bar
